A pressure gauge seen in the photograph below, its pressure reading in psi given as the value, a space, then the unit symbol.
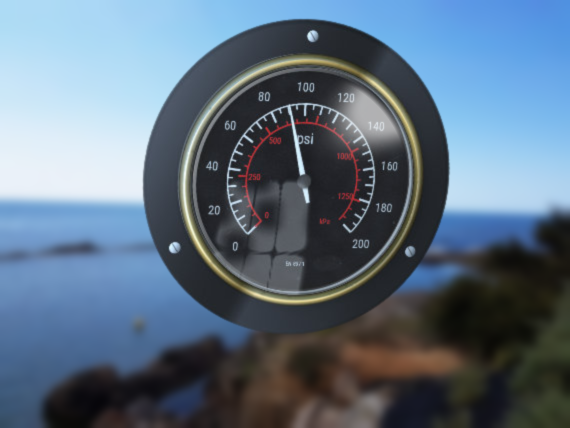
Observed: 90 psi
